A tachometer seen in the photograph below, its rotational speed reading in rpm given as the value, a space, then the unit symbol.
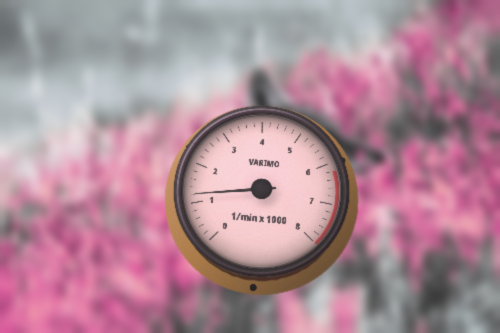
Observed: 1200 rpm
